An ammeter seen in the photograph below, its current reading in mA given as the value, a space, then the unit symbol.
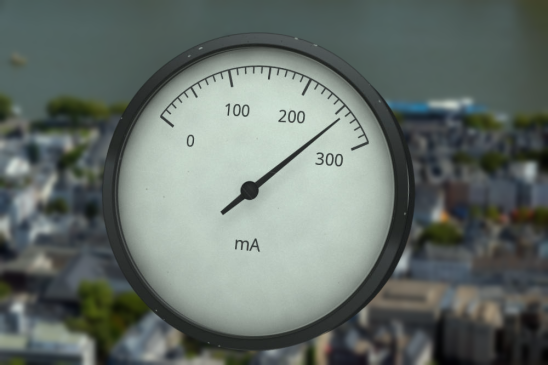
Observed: 260 mA
